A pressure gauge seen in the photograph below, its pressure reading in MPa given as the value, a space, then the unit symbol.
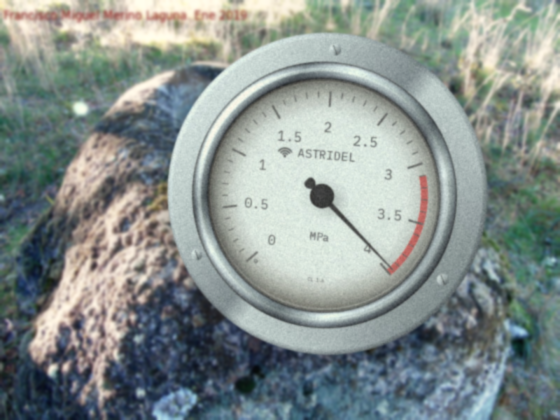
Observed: 3.95 MPa
